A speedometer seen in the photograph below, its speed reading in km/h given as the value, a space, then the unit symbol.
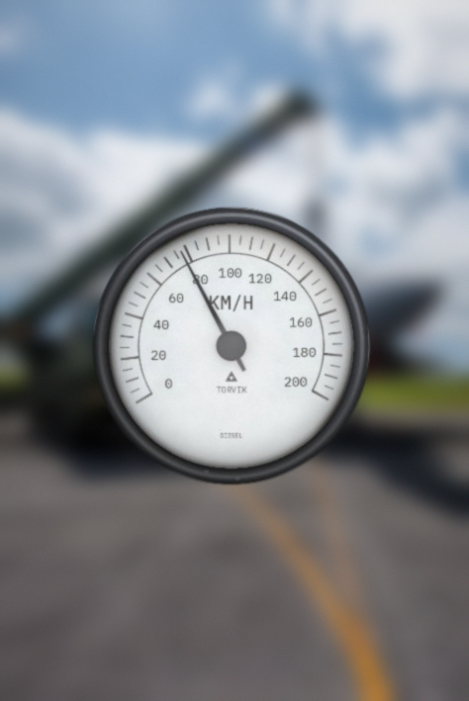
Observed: 77.5 km/h
